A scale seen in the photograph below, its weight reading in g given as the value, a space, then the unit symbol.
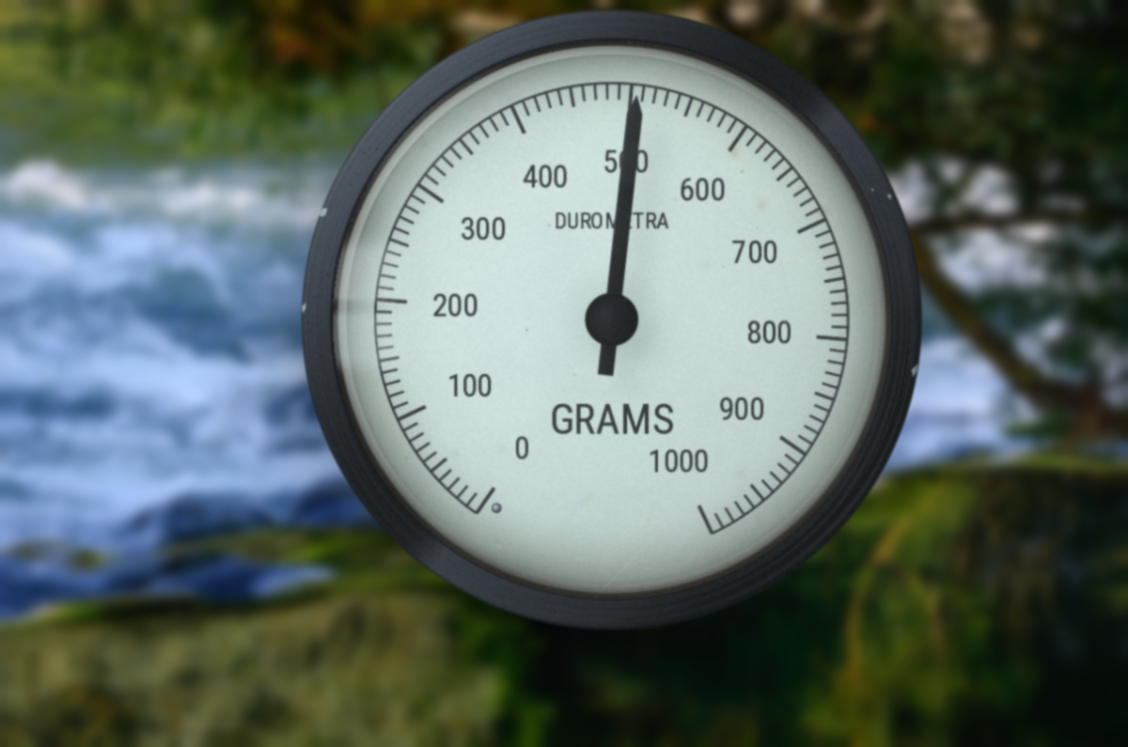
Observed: 505 g
